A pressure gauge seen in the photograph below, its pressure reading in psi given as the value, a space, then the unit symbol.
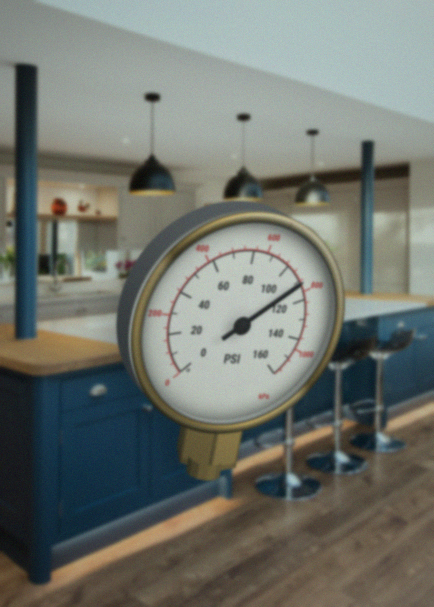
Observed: 110 psi
